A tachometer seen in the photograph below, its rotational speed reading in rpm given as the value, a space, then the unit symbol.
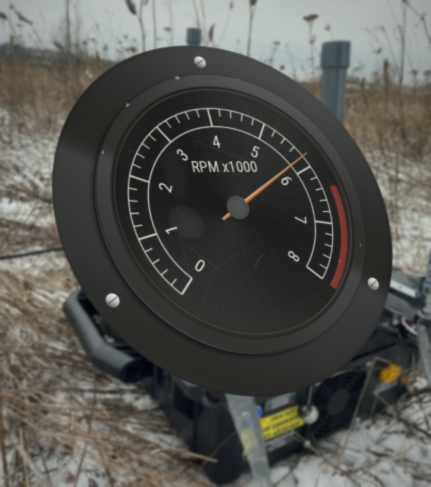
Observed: 5800 rpm
